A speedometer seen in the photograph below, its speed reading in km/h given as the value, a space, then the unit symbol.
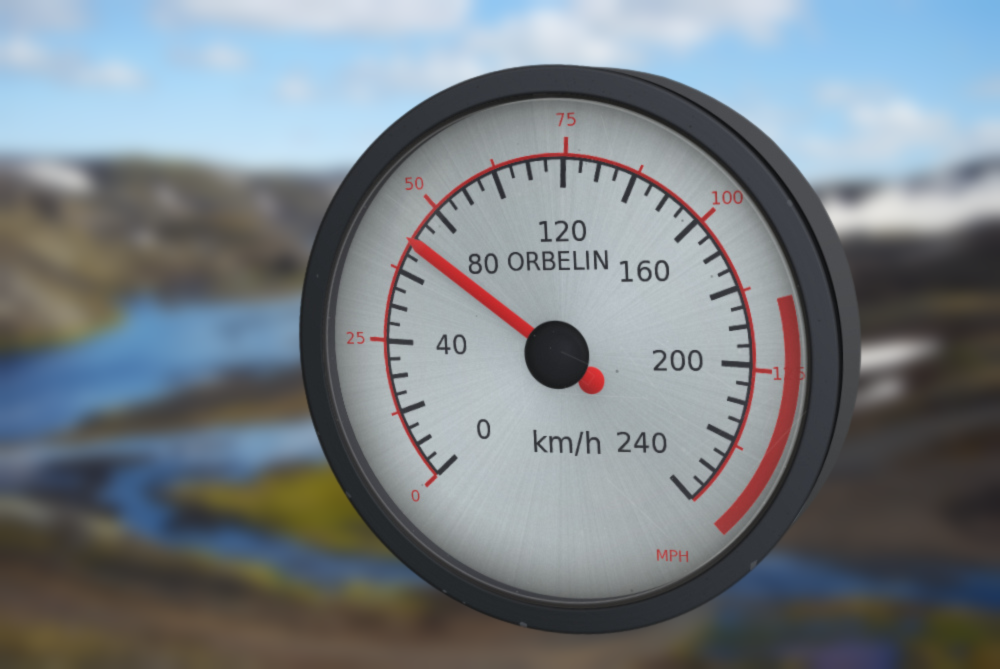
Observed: 70 km/h
